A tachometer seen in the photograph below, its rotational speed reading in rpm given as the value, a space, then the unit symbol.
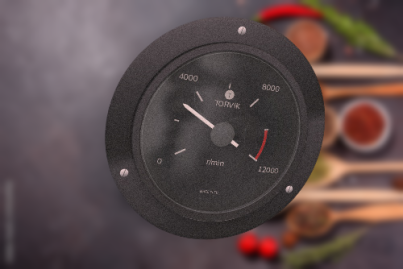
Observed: 3000 rpm
